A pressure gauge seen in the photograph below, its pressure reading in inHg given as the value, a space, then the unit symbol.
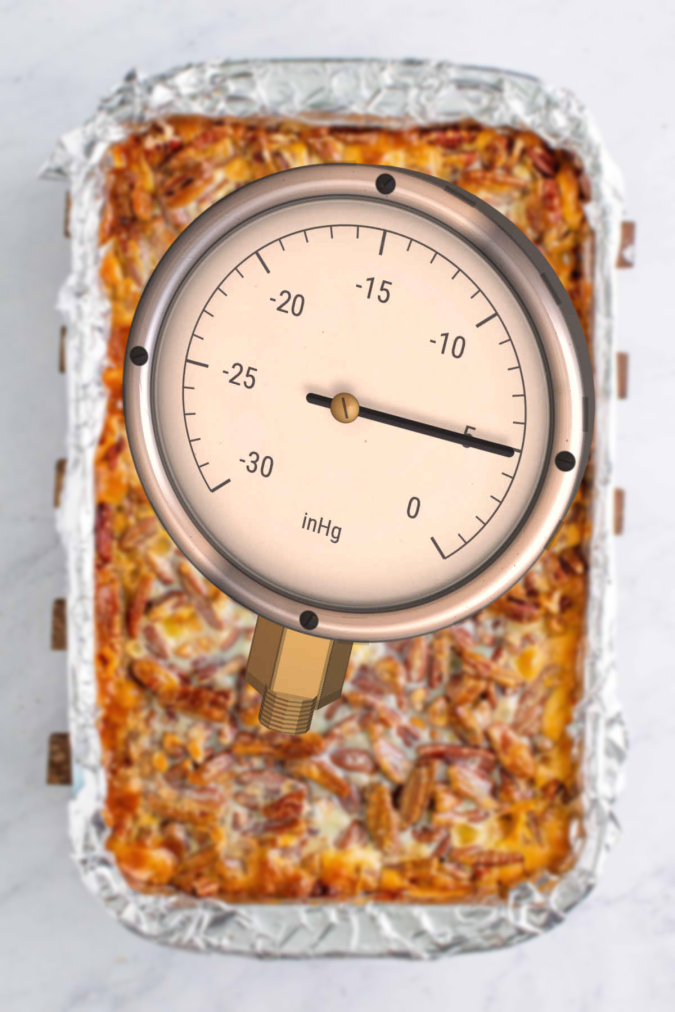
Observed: -5 inHg
